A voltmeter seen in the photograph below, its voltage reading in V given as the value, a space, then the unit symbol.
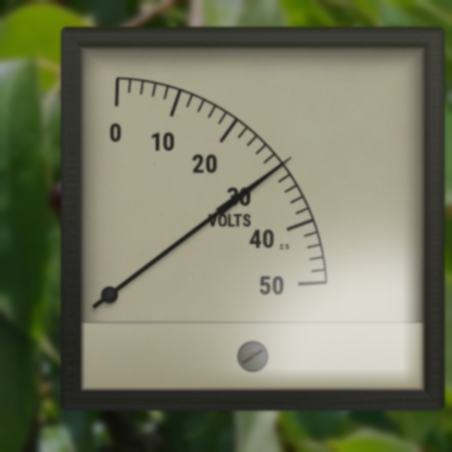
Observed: 30 V
